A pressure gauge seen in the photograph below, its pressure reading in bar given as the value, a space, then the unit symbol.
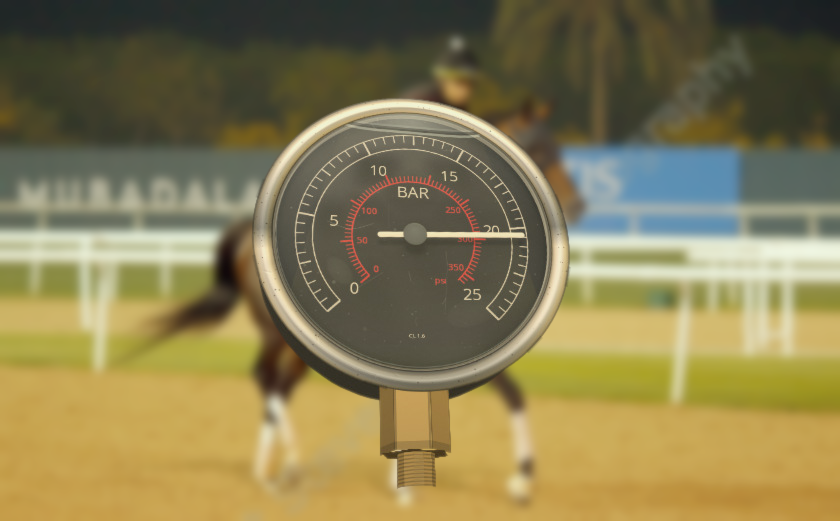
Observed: 20.5 bar
